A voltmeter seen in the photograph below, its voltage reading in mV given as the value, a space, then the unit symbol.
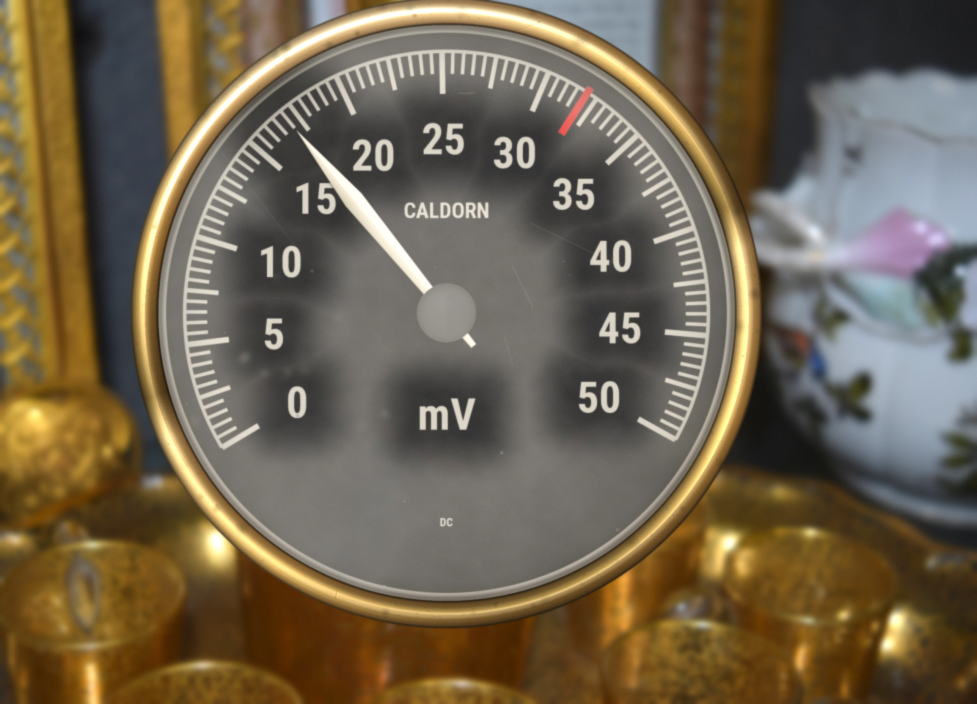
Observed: 17 mV
